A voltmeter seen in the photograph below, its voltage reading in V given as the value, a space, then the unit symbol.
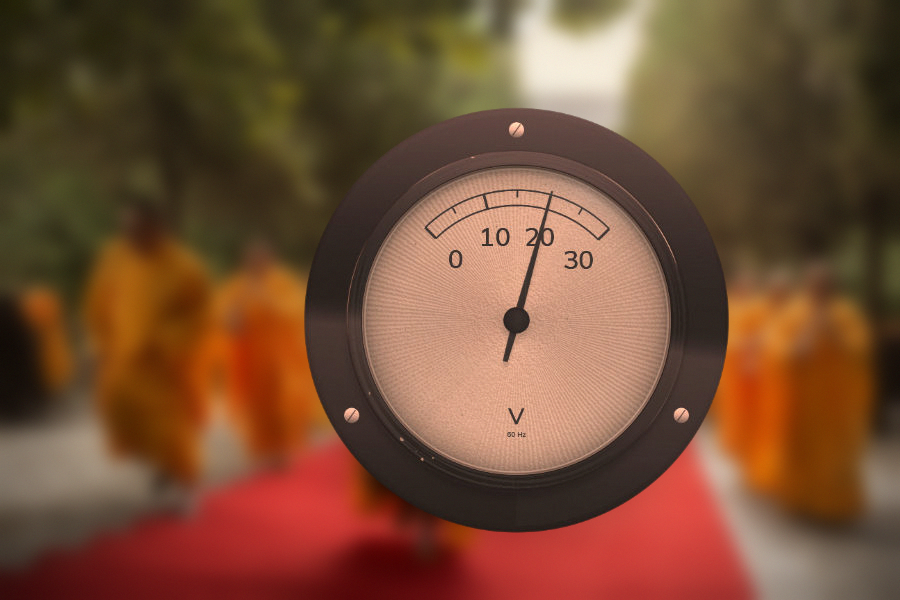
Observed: 20 V
